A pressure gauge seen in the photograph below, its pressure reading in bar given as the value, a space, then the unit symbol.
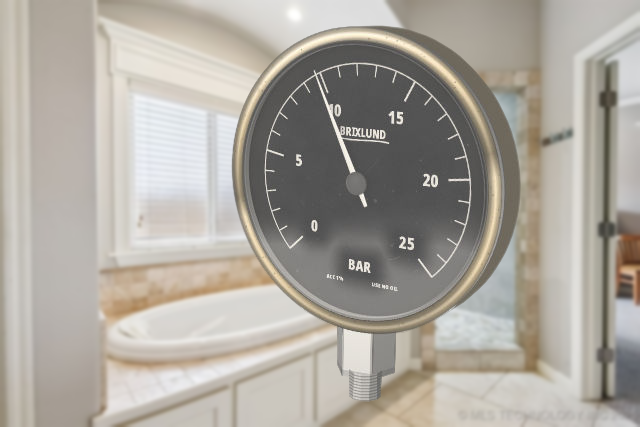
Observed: 10 bar
